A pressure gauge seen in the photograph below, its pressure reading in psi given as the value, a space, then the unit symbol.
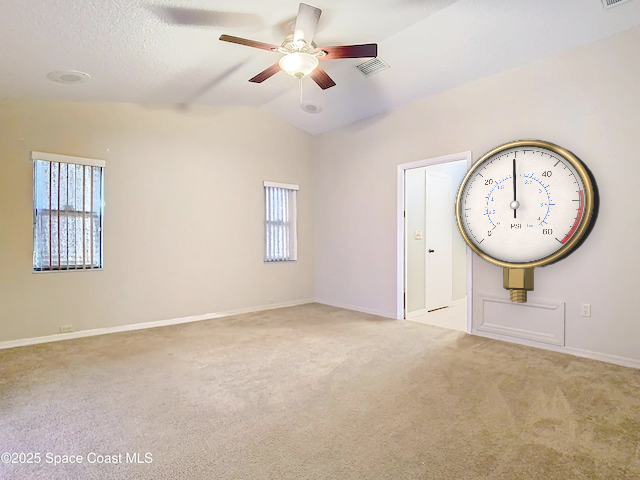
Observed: 30 psi
